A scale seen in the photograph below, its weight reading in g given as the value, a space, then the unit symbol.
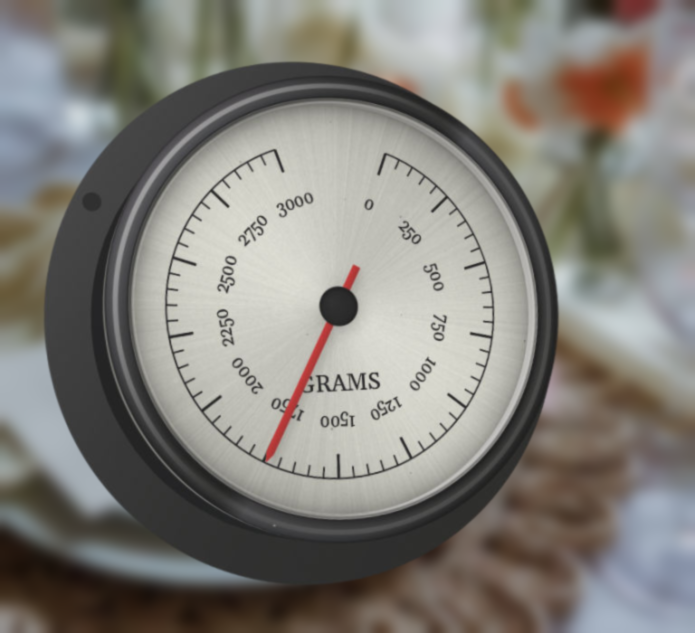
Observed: 1750 g
